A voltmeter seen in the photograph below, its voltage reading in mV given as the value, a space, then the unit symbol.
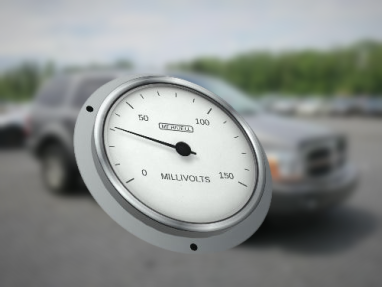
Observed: 30 mV
